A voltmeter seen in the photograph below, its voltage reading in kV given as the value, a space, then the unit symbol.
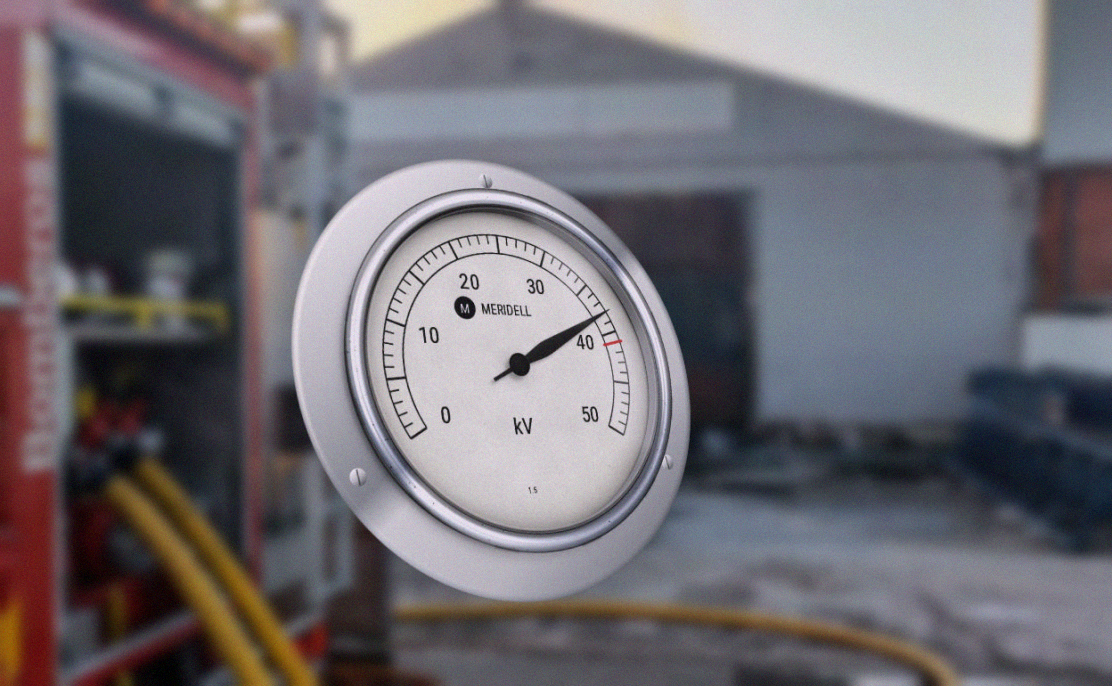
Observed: 38 kV
